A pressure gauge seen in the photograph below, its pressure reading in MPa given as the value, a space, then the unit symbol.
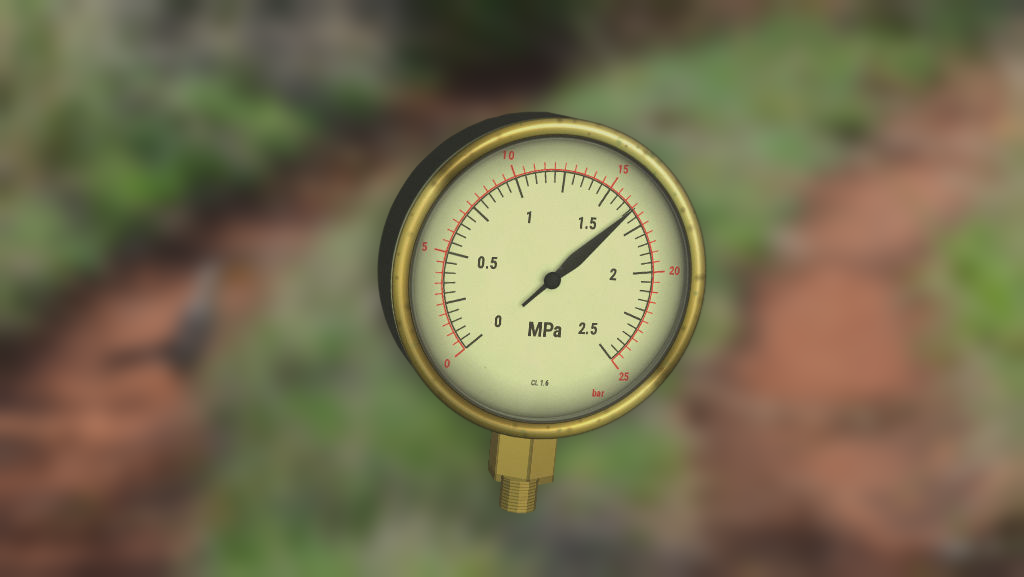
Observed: 1.65 MPa
